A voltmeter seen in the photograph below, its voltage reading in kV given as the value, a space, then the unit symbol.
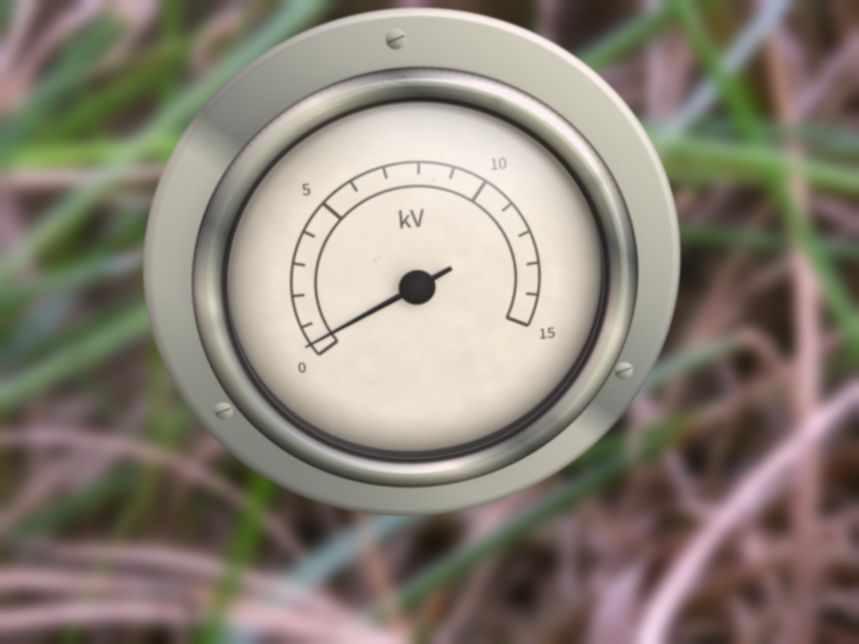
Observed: 0.5 kV
